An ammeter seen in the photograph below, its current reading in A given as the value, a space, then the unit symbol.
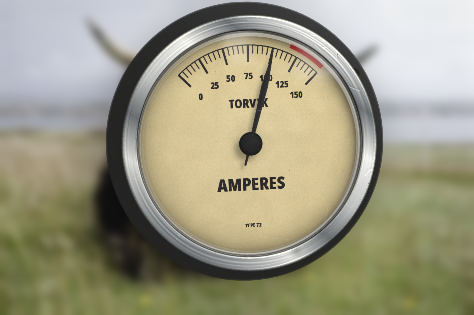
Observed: 100 A
